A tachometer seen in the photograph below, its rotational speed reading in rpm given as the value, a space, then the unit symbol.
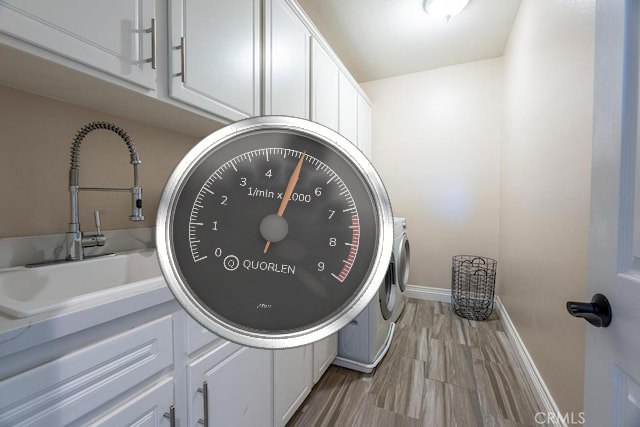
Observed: 5000 rpm
